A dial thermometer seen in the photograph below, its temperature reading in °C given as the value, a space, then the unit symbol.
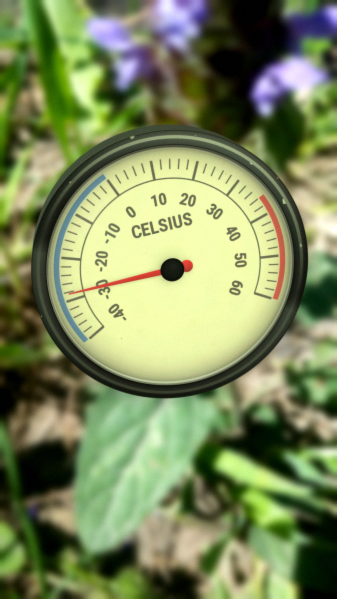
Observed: -28 °C
